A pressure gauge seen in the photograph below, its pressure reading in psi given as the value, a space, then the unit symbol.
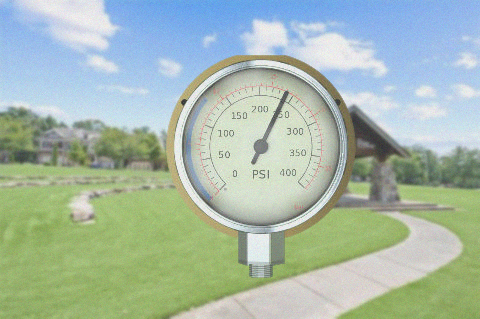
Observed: 240 psi
